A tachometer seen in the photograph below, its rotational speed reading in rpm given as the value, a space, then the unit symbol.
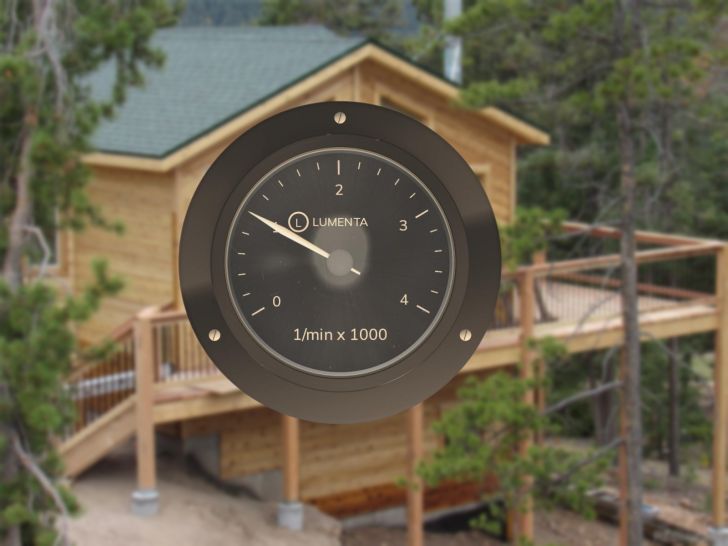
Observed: 1000 rpm
